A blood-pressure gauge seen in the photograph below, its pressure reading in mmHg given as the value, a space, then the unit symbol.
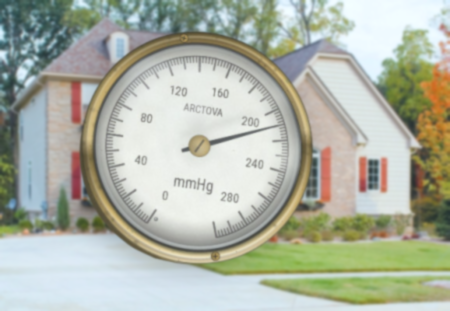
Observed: 210 mmHg
